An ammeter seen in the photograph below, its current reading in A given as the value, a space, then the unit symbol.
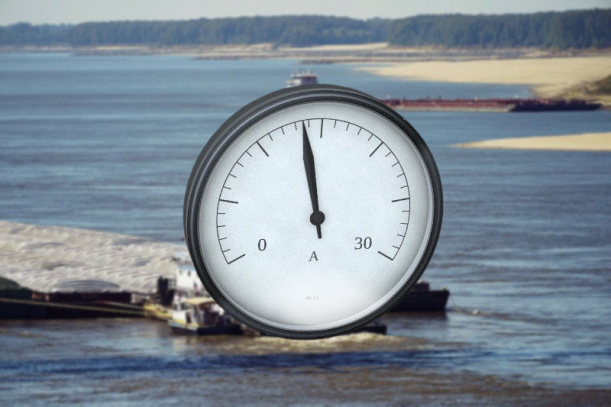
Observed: 13.5 A
